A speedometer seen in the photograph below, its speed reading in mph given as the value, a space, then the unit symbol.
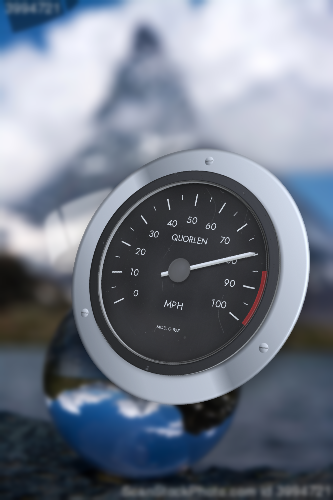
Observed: 80 mph
